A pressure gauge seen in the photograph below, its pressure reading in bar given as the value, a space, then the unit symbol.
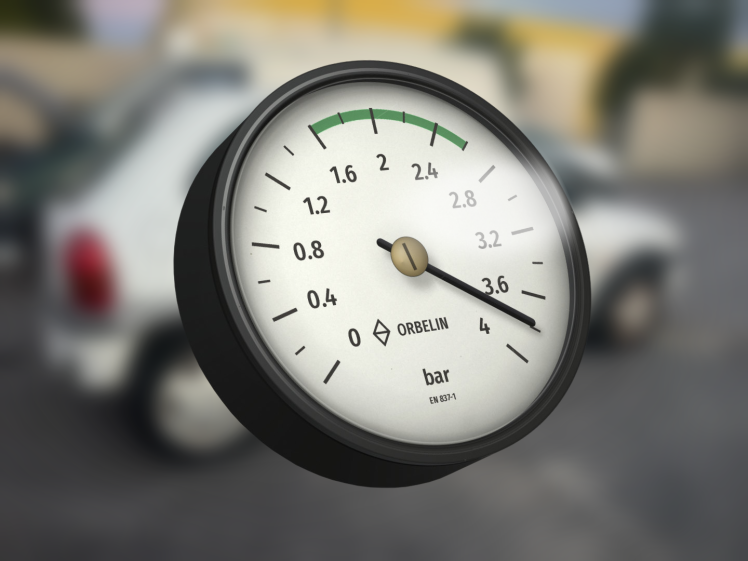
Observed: 3.8 bar
